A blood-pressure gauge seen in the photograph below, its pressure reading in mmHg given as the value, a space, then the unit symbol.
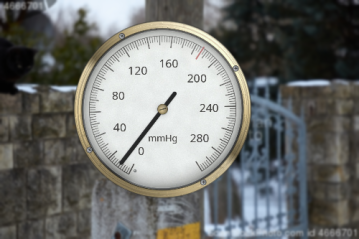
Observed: 10 mmHg
